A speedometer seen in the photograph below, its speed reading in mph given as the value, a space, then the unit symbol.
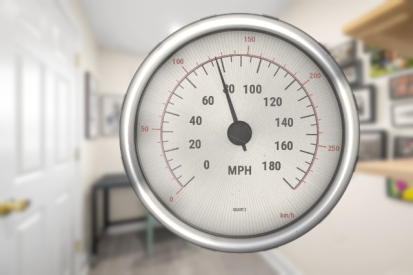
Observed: 77.5 mph
